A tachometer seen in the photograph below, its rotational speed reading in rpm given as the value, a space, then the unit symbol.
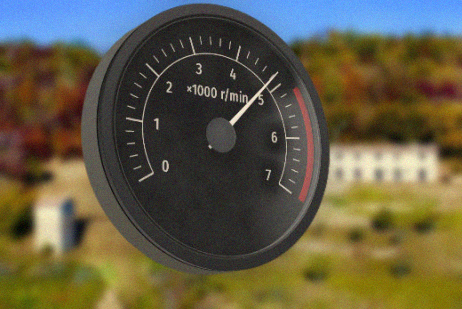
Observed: 4800 rpm
